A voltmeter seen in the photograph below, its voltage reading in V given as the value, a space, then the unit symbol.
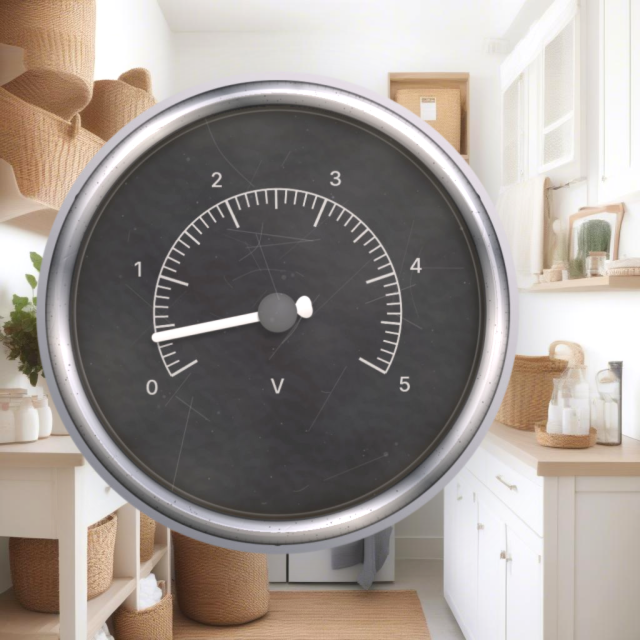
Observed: 0.4 V
